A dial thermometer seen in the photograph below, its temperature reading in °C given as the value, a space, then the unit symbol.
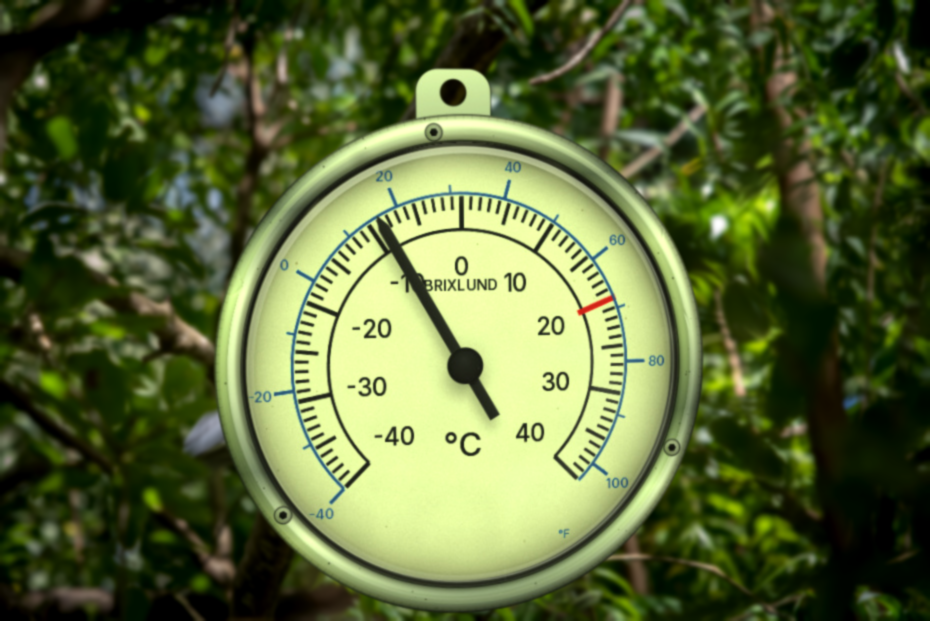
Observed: -9 °C
